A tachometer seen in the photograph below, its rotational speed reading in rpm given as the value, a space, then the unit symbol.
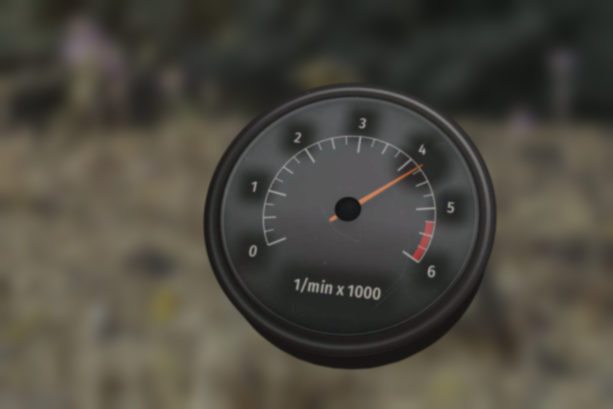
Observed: 4250 rpm
